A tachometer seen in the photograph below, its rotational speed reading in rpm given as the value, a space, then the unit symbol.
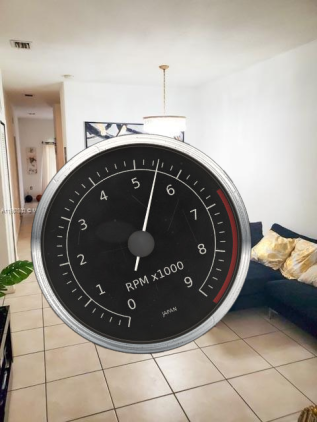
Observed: 5500 rpm
